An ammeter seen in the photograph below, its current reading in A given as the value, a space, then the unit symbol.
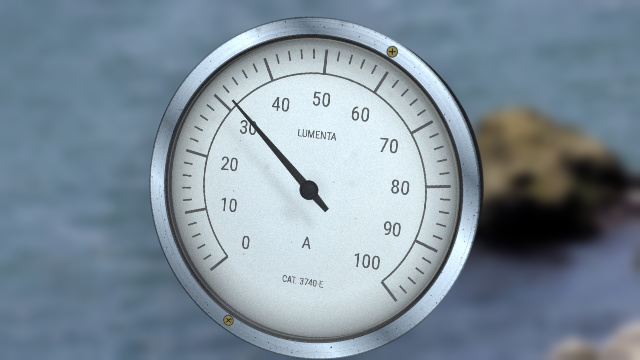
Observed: 32 A
